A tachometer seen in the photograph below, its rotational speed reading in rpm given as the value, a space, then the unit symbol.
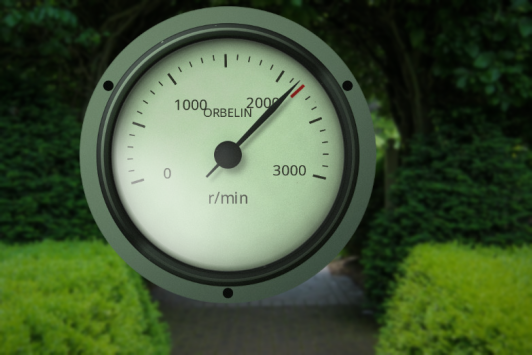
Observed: 2150 rpm
